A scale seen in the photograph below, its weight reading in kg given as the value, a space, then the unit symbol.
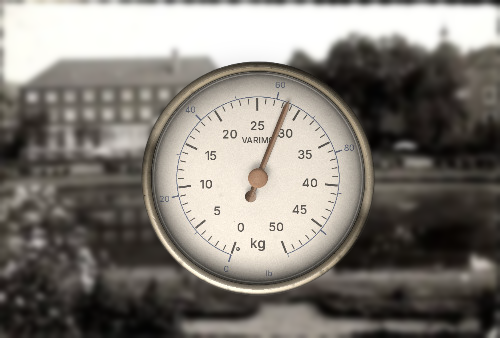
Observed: 28.5 kg
